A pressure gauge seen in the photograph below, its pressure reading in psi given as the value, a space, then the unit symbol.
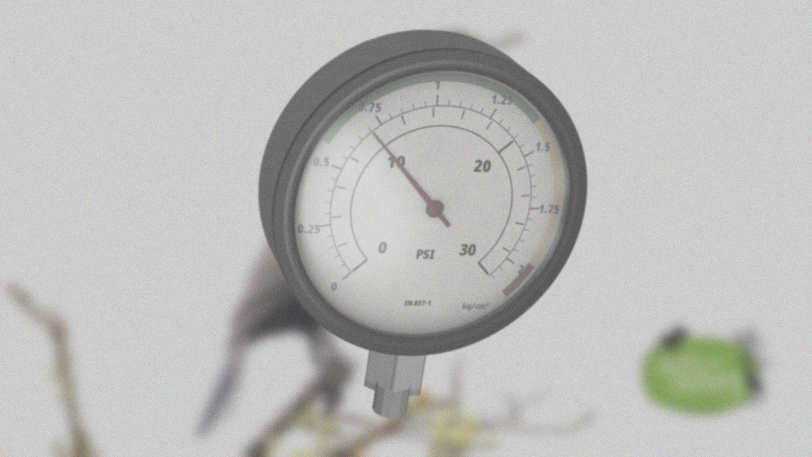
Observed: 10 psi
